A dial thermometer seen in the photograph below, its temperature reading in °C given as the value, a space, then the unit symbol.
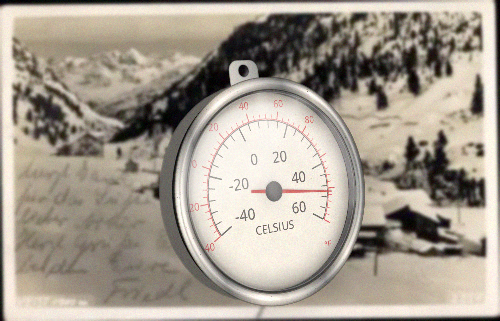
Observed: 50 °C
